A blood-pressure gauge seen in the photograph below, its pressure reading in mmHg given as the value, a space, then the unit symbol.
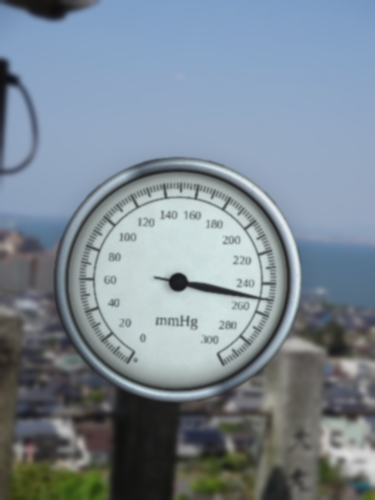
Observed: 250 mmHg
